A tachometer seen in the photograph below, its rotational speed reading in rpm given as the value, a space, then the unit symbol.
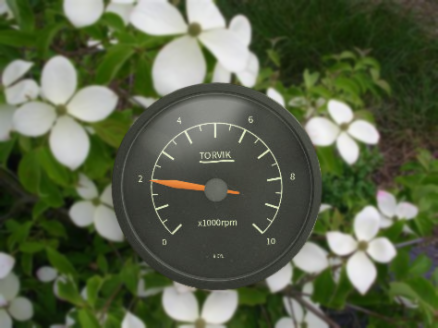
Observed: 2000 rpm
